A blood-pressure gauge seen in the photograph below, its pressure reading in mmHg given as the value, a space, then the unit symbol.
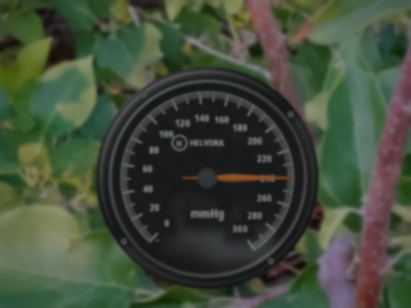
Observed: 240 mmHg
